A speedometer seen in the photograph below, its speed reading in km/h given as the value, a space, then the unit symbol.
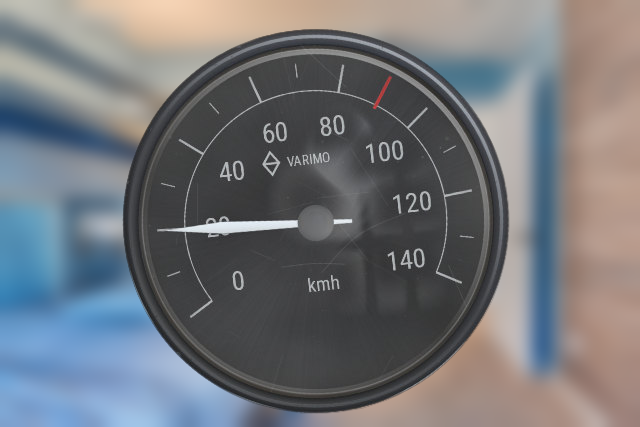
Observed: 20 km/h
